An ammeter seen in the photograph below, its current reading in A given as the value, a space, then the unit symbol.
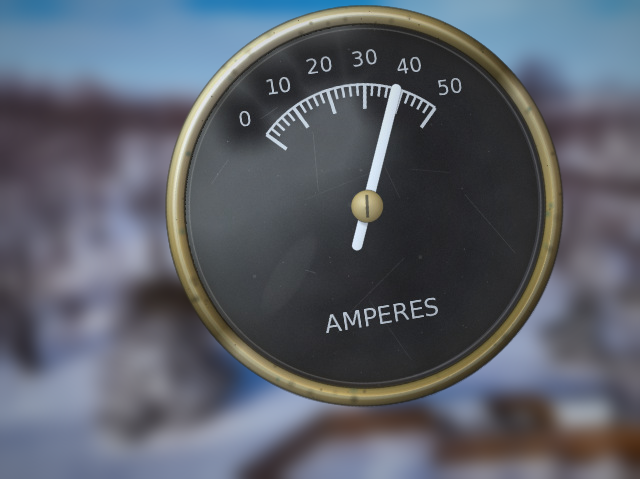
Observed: 38 A
